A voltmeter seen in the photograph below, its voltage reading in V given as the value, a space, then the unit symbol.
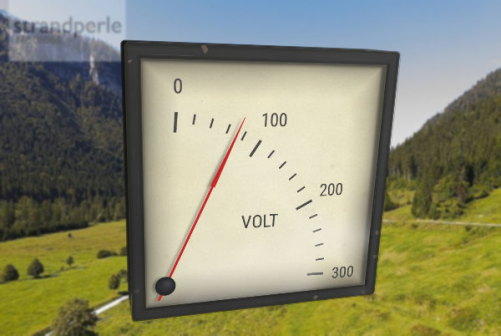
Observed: 70 V
